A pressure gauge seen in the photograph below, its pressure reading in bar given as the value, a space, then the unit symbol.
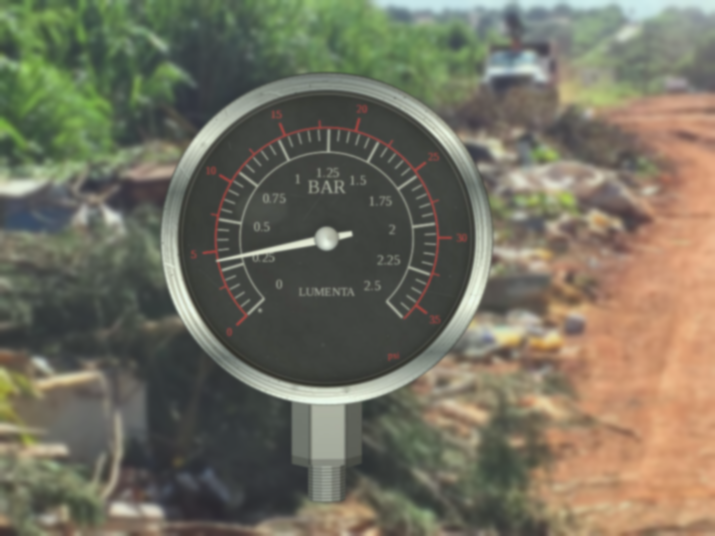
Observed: 0.3 bar
